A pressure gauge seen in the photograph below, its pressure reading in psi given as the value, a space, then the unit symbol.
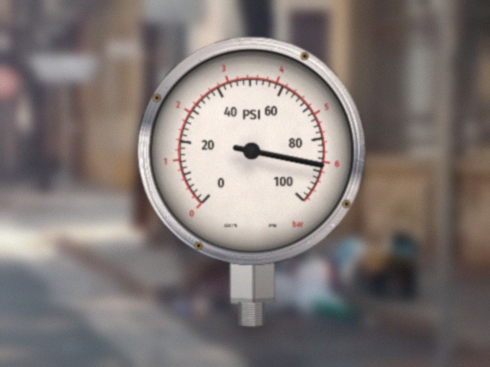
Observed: 88 psi
